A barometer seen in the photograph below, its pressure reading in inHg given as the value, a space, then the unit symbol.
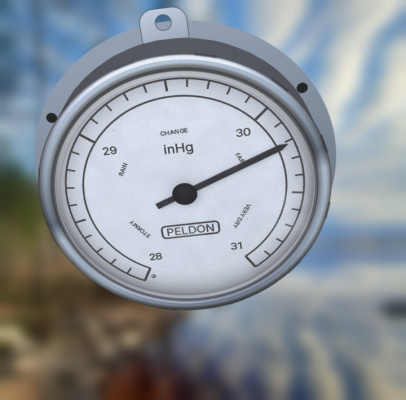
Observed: 30.2 inHg
